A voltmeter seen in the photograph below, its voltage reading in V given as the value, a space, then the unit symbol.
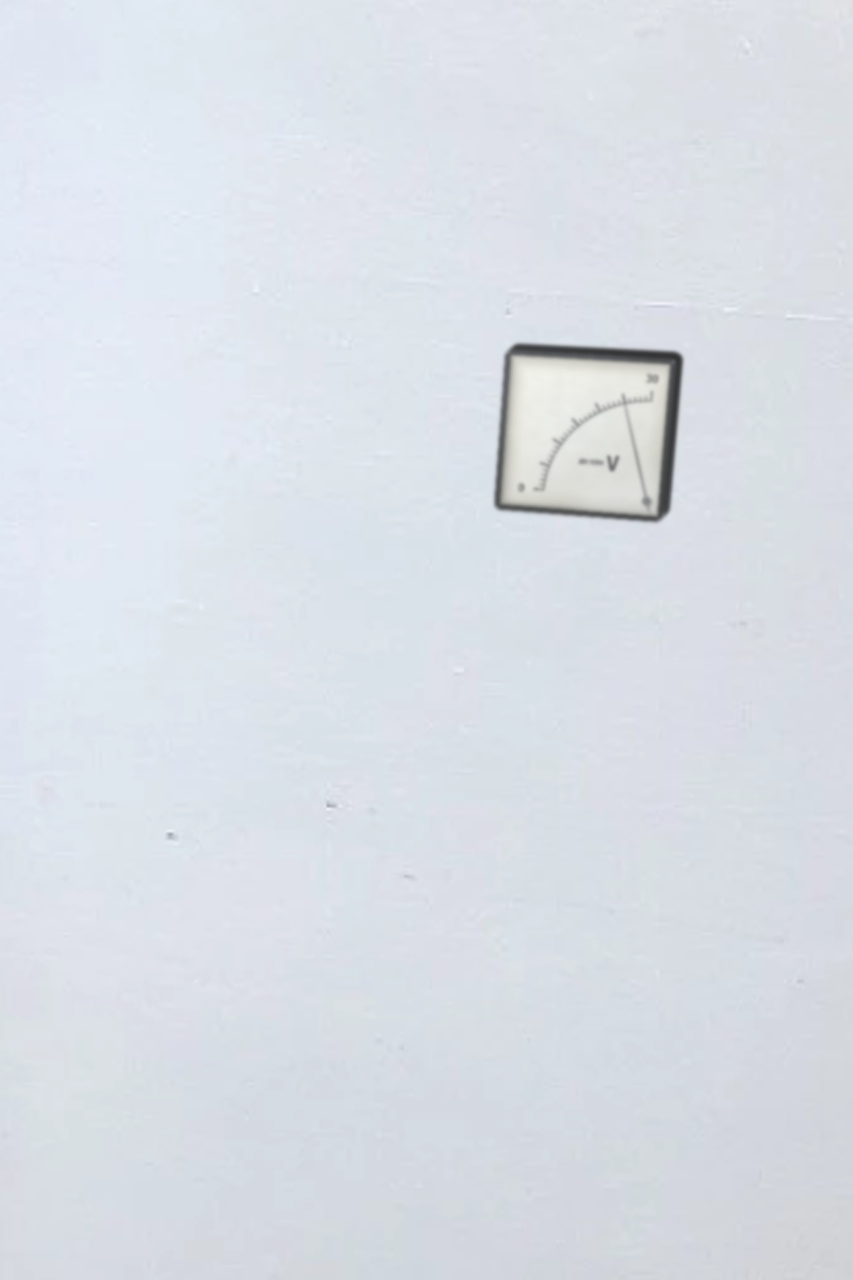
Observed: 25 V
